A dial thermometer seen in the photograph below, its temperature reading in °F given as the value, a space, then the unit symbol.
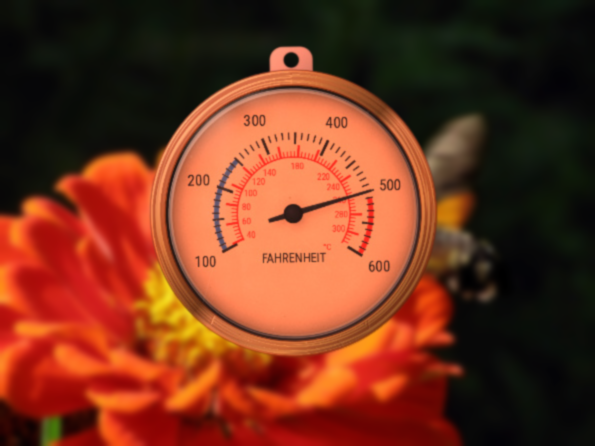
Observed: 500 °F
